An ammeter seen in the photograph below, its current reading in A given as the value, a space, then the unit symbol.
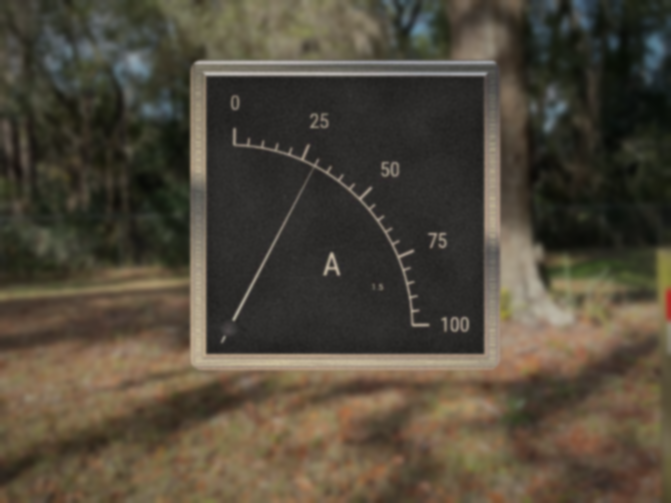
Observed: 30 A
